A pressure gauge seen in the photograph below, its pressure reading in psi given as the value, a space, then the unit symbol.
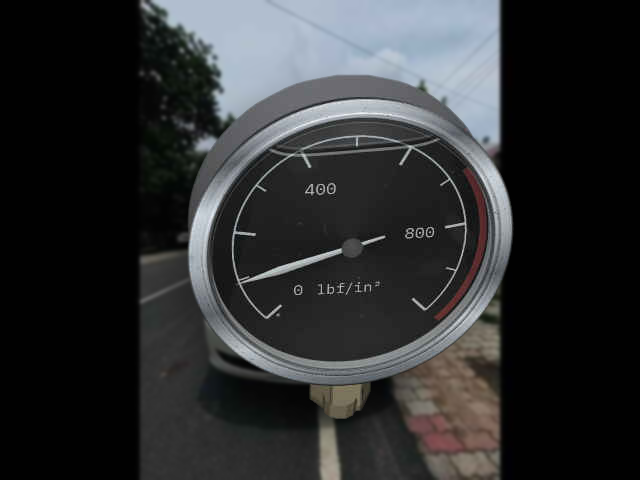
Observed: 100 psi
